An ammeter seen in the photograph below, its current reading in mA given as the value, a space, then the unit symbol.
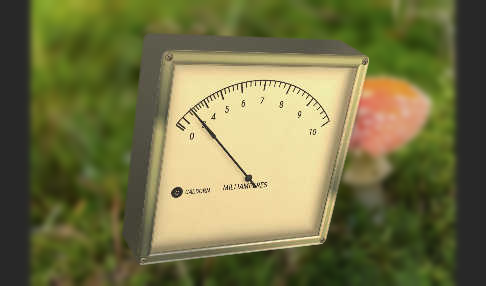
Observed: 3 mA
